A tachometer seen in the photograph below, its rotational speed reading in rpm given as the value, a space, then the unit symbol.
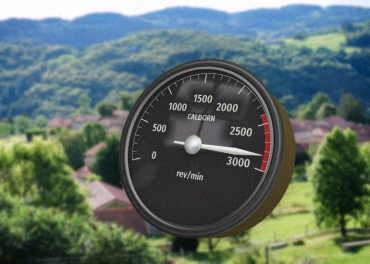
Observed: 2850 rpm
